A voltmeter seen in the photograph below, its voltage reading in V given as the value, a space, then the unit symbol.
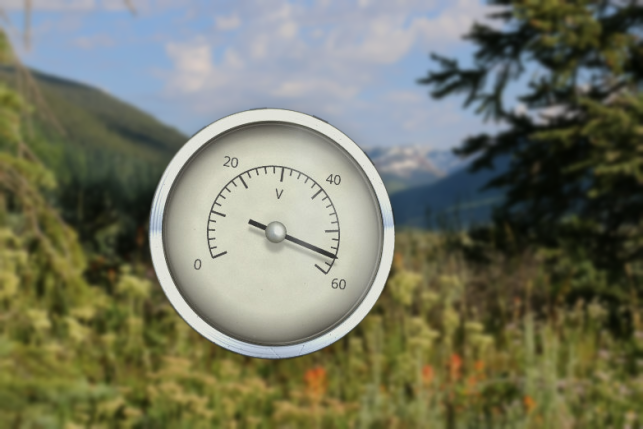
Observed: 56 V
